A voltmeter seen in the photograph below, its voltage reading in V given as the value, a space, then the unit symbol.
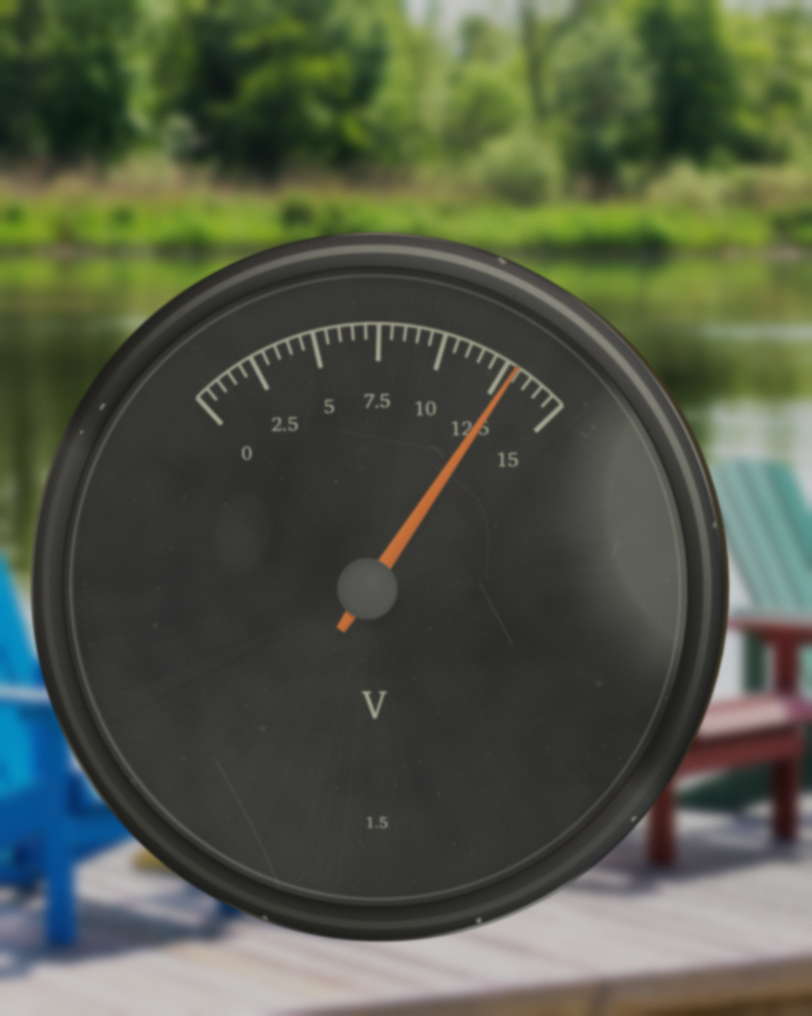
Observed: 13 V
